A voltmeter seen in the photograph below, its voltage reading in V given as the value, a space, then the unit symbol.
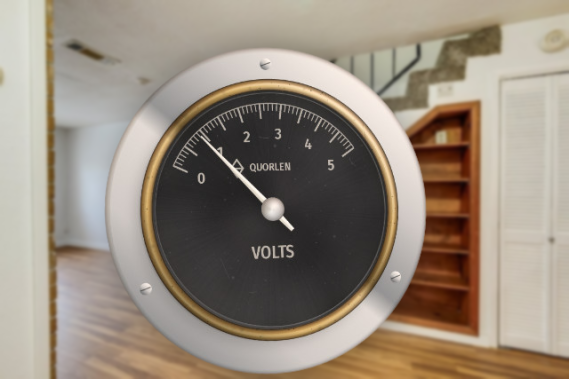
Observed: 0.9 V
